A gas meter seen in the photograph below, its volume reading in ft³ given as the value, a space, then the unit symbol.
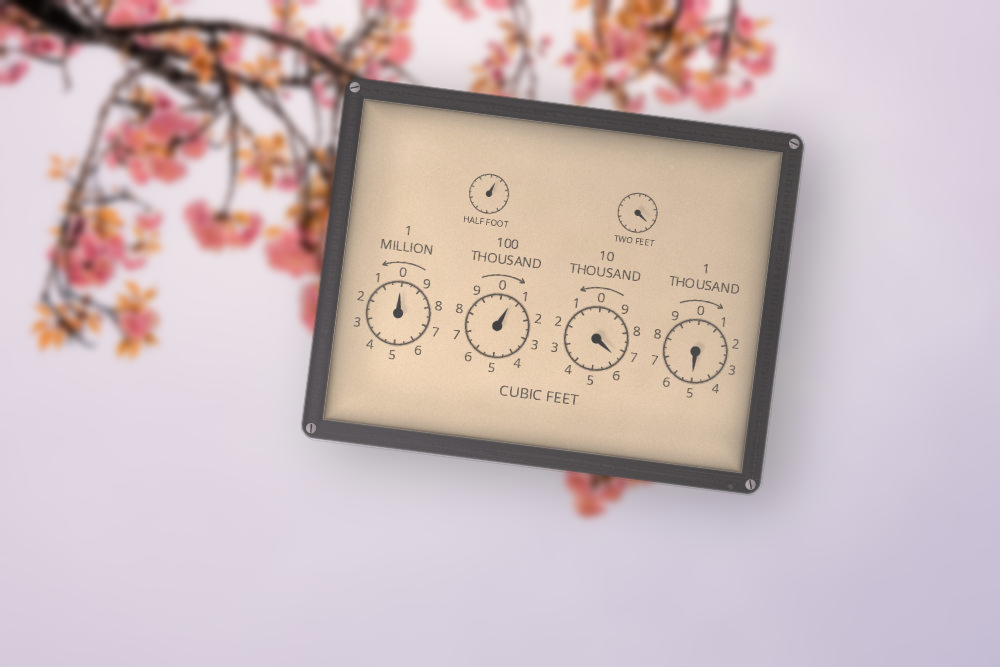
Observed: 6500 ft³
